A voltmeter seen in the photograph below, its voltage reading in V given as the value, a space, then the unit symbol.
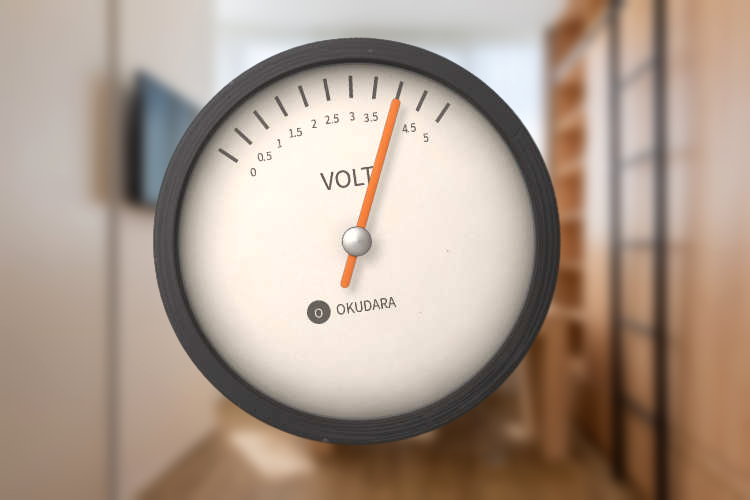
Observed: 4 V
